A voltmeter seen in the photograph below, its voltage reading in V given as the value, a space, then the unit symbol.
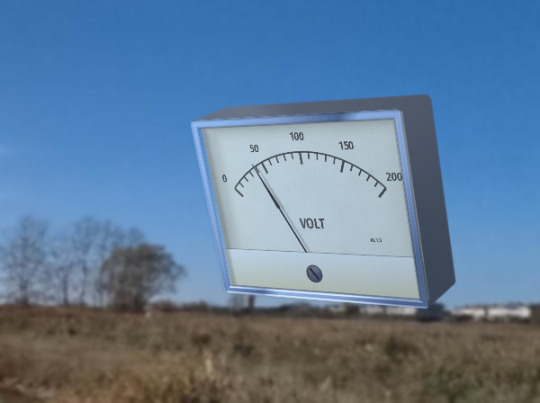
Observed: 40 V
